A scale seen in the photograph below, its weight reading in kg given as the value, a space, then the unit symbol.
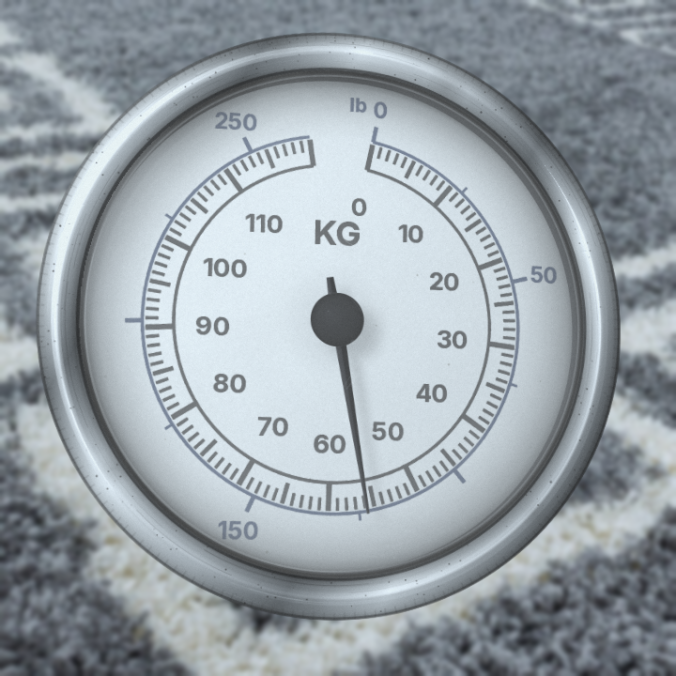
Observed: 56 kg
